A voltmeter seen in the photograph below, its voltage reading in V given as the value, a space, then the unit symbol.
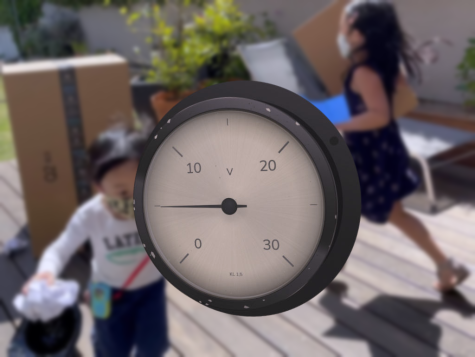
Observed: 5 V
